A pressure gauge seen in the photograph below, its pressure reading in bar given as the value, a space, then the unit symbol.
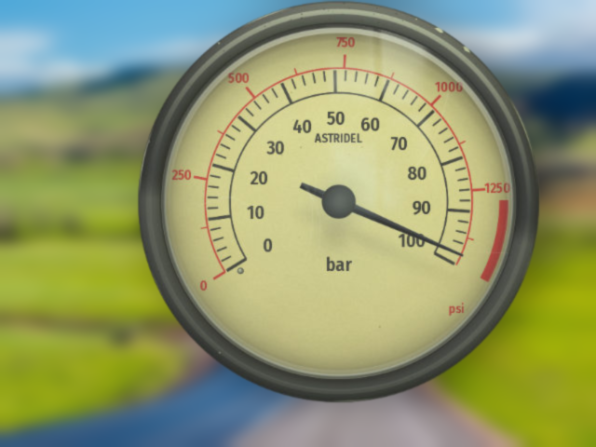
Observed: 98 bar
